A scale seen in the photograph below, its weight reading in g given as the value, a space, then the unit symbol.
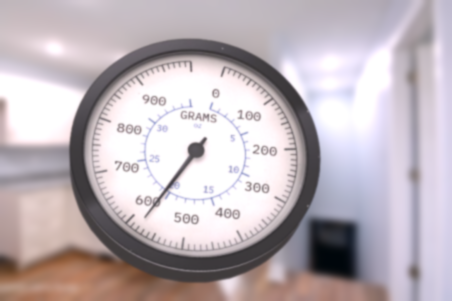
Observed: 580 g
